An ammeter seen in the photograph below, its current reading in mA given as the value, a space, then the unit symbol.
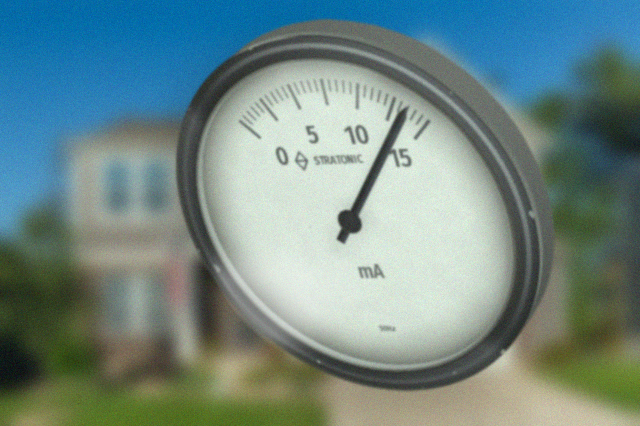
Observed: 13.5 mA
